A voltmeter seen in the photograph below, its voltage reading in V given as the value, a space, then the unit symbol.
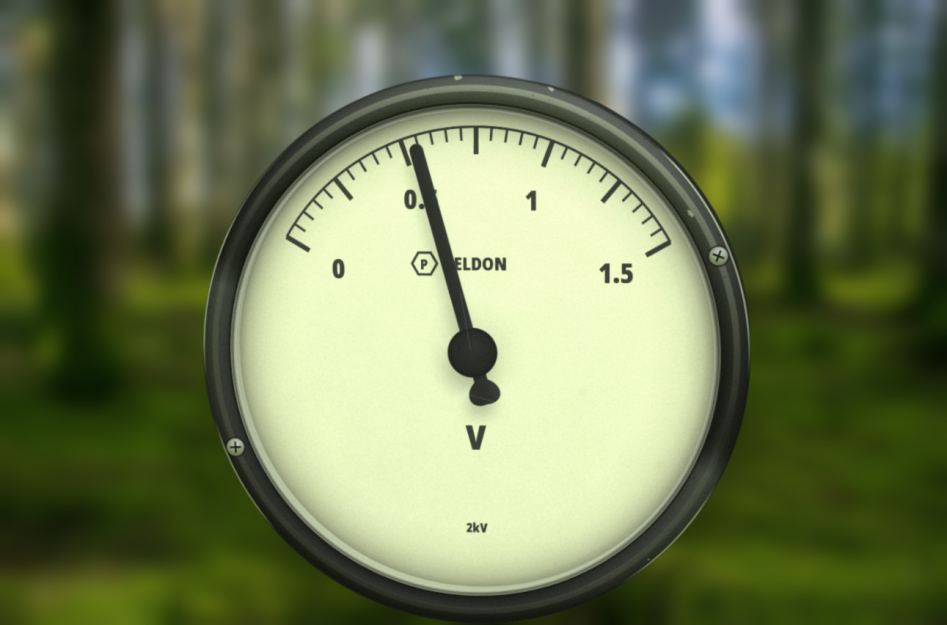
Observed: 0.55 V
